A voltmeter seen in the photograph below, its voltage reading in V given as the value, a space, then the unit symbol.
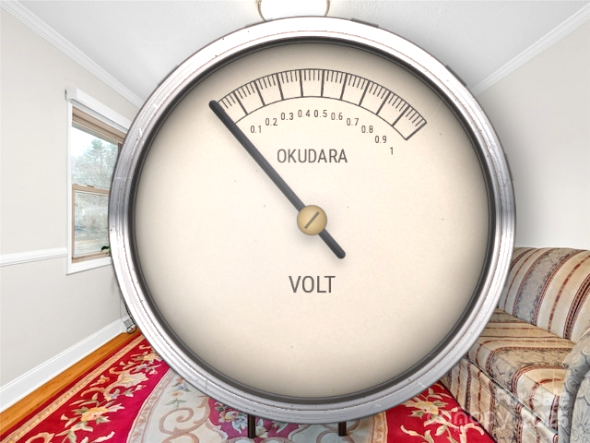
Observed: 0 V
